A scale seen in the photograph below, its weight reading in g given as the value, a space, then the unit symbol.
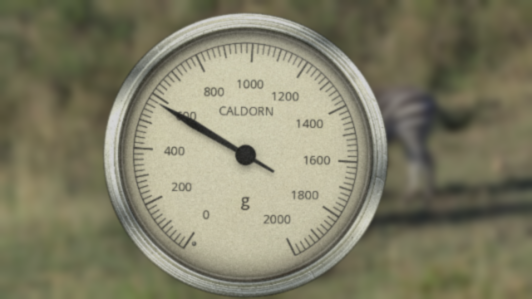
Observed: 580 g
